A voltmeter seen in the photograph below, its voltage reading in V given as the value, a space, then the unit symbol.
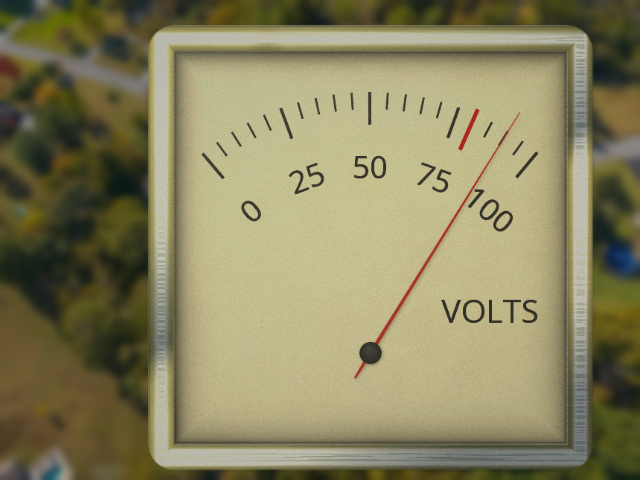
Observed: 90 V
